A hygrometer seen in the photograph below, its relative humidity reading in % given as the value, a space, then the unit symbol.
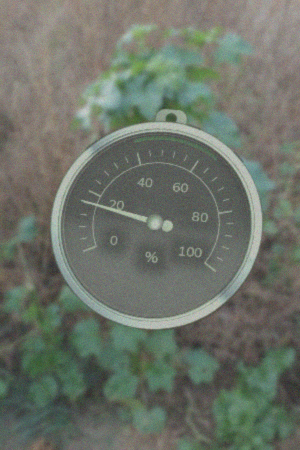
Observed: 16 %
